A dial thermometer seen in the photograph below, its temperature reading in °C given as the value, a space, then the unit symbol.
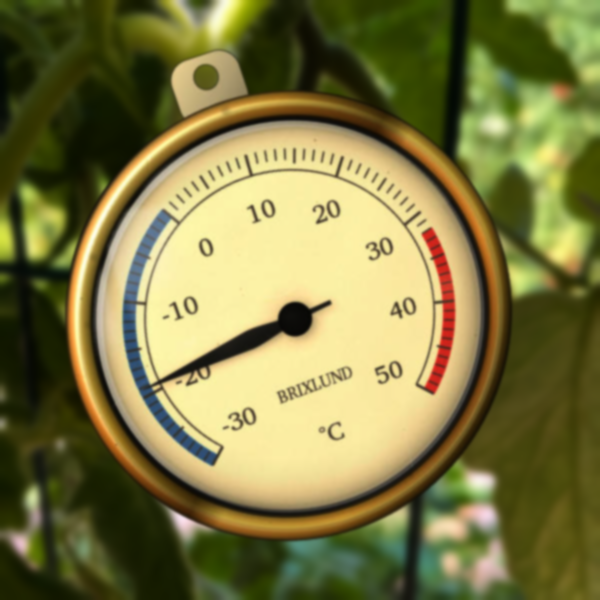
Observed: -19 °C
